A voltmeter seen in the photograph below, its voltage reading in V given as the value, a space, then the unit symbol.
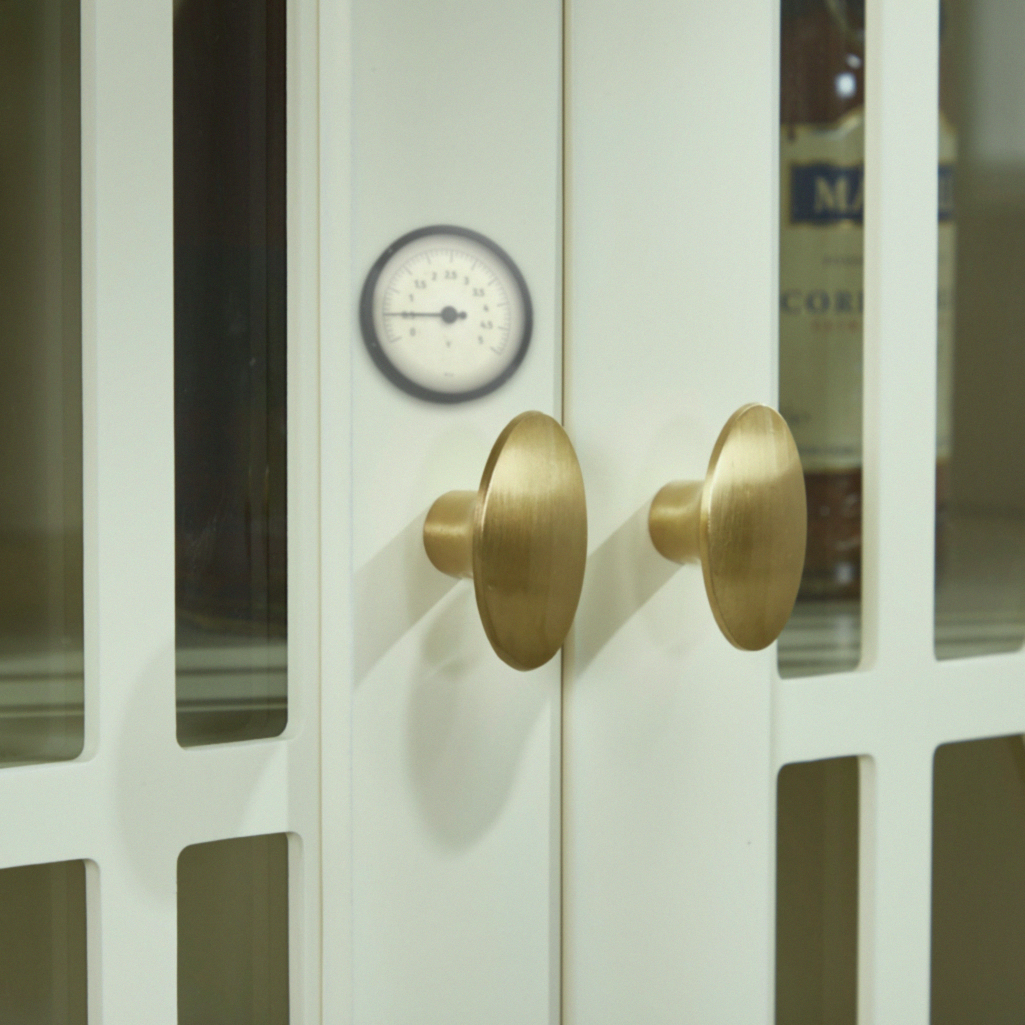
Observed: 0.5 V
